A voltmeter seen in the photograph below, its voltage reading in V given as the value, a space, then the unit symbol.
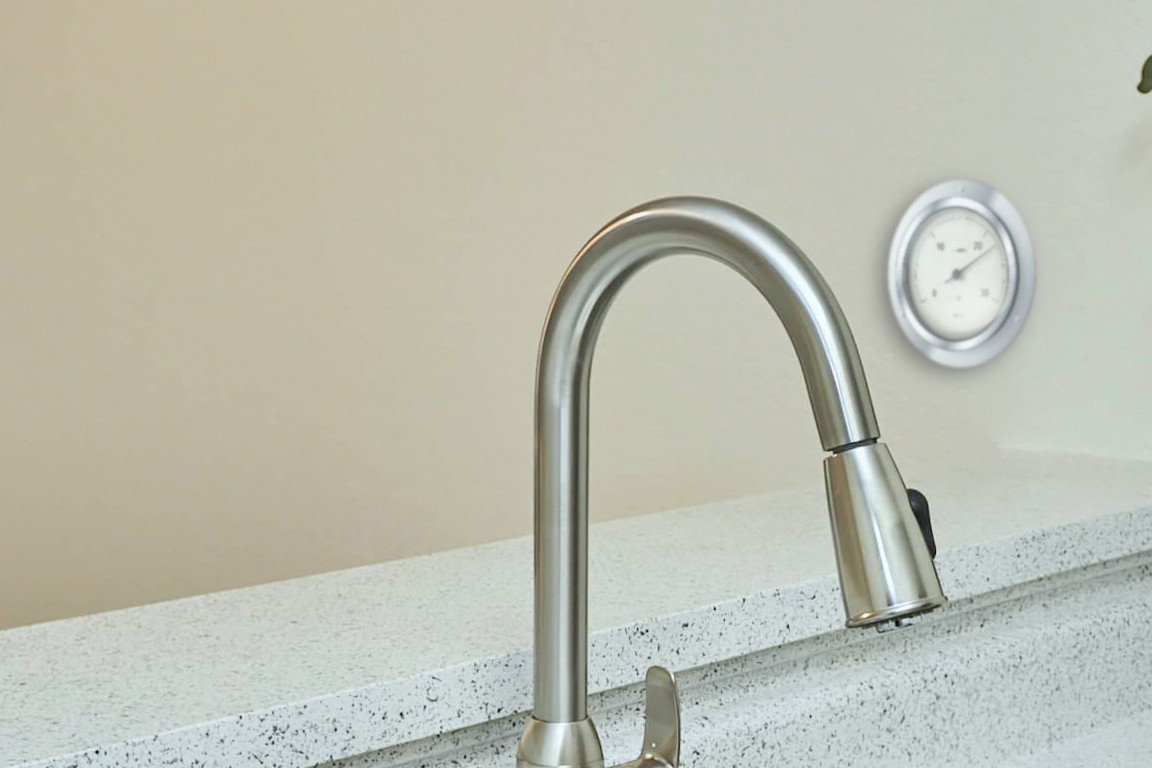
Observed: 22.5 V
